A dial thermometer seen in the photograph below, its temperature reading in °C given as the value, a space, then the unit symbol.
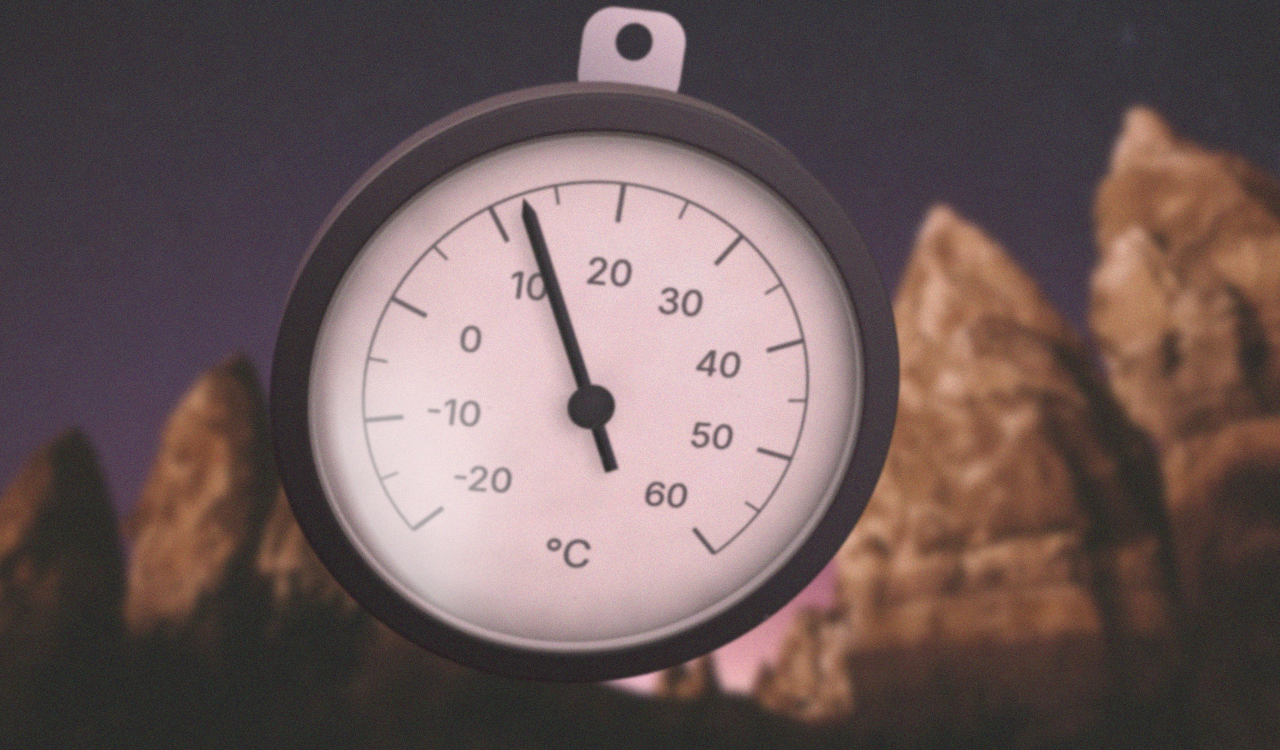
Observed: 12.5 °C
